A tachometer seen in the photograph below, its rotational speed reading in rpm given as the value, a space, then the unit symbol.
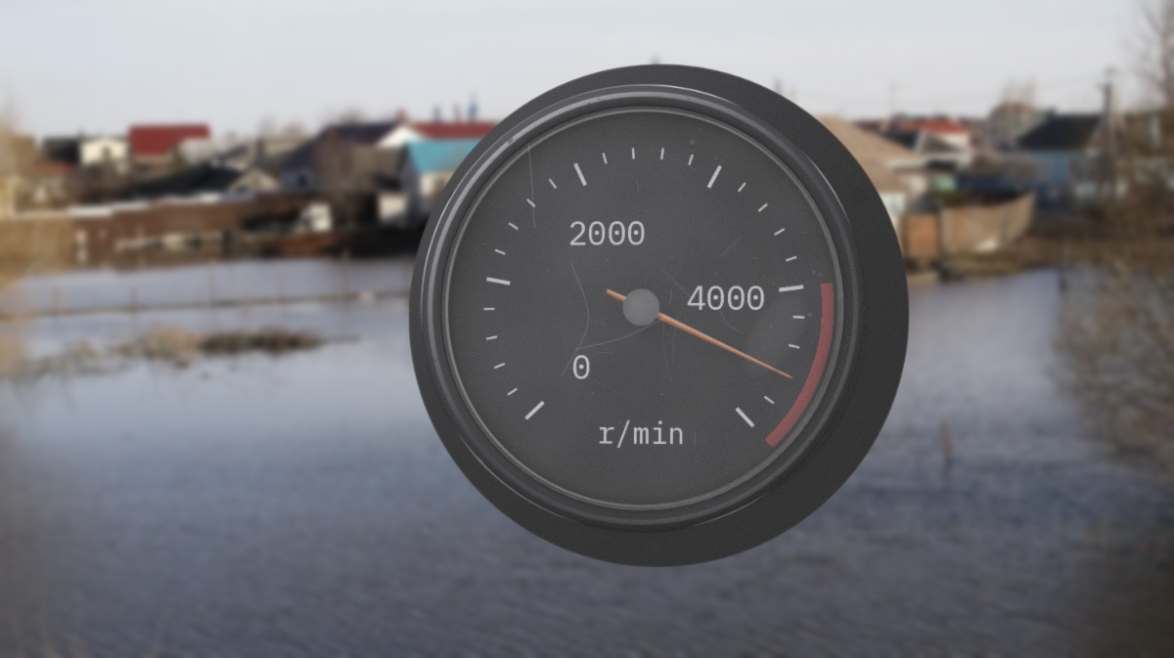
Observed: 4600 rpm
